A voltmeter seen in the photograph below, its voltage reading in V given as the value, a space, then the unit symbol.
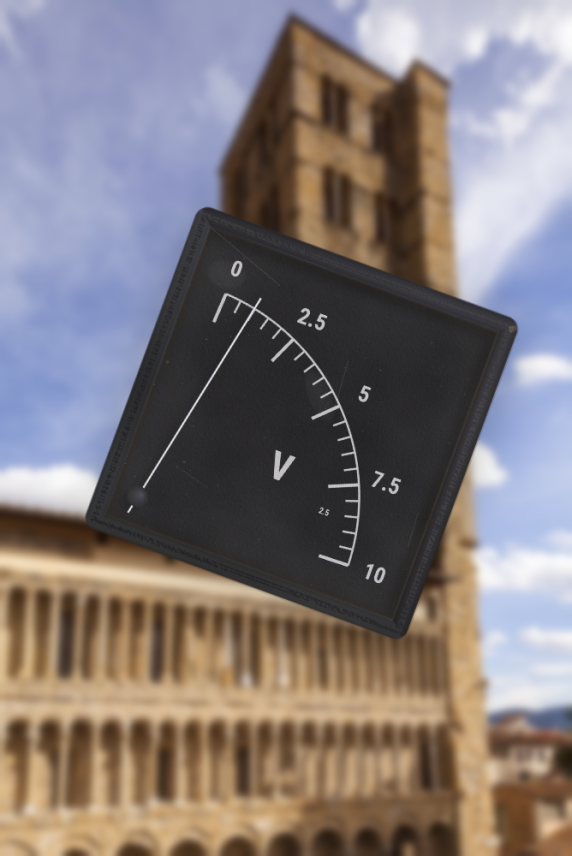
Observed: 1 V
